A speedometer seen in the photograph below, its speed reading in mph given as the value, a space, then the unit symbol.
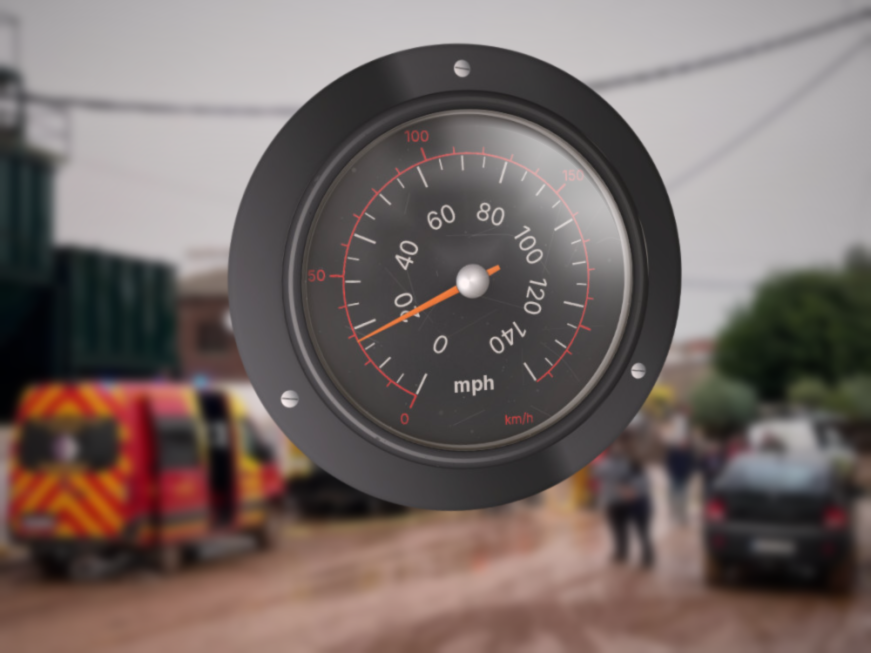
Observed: 17.5 mph
